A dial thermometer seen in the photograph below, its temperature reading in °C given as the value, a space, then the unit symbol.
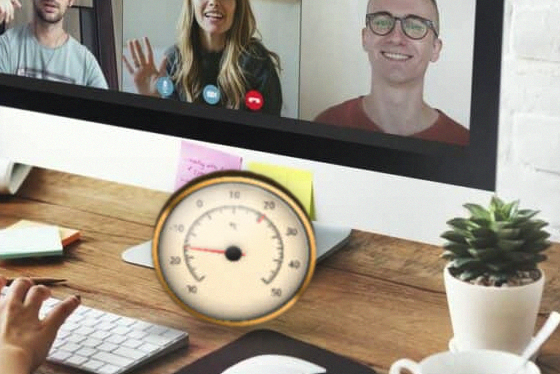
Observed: -15 °C
